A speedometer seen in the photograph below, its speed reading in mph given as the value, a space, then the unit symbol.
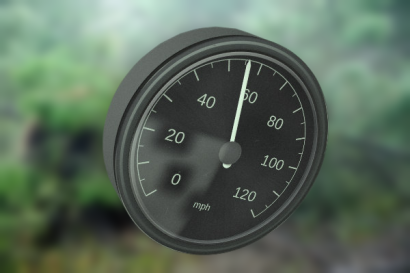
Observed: 55 mph
